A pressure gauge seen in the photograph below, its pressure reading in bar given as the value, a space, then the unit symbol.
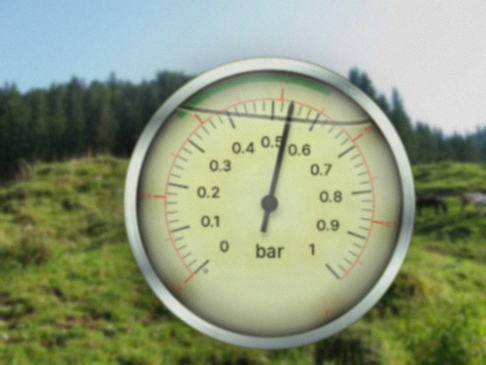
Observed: 0.54 bar
